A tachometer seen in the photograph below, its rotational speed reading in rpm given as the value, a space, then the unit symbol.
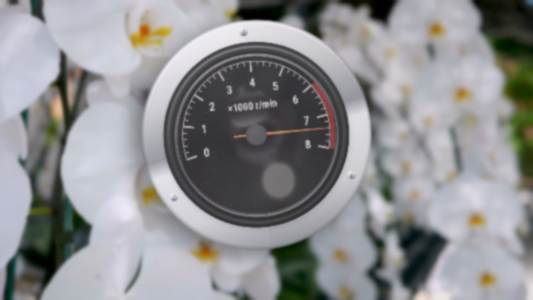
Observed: 7400 rpm
